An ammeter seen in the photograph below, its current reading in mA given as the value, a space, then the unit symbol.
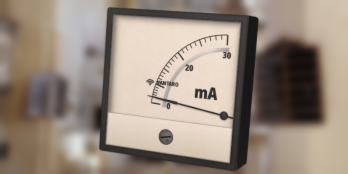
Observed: 5 mA
